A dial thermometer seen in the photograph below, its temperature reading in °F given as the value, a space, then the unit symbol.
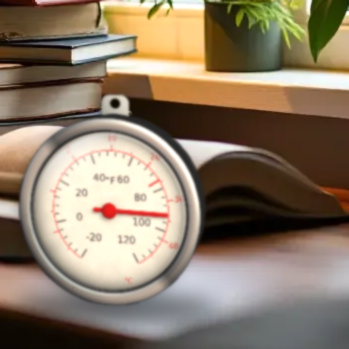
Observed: 92 °F
